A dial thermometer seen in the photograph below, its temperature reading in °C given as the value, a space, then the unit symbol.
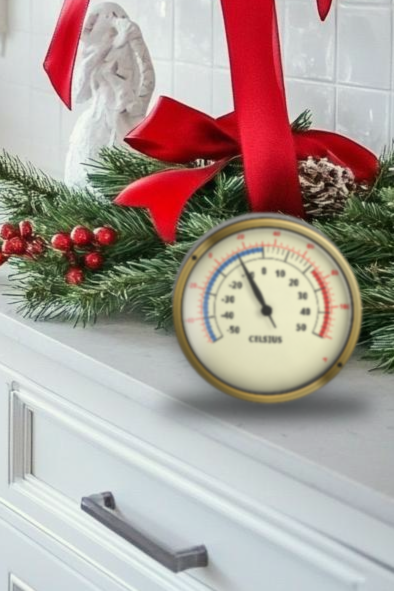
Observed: -10 °C
